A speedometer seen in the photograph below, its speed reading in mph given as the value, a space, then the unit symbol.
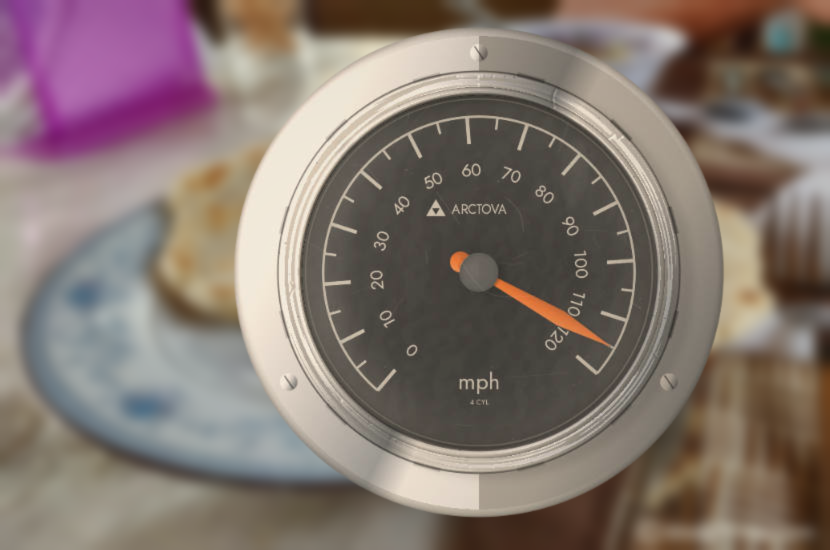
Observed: 115 mph
